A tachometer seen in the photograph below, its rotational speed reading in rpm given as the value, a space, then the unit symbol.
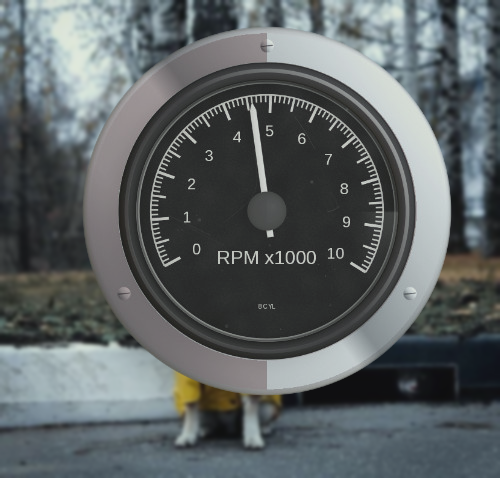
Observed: 4600 rpm
